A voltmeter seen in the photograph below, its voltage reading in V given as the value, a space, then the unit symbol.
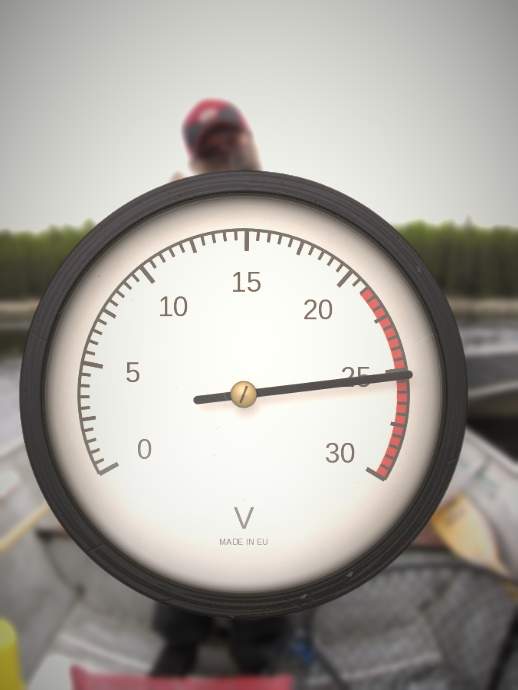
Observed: 25.25 V
